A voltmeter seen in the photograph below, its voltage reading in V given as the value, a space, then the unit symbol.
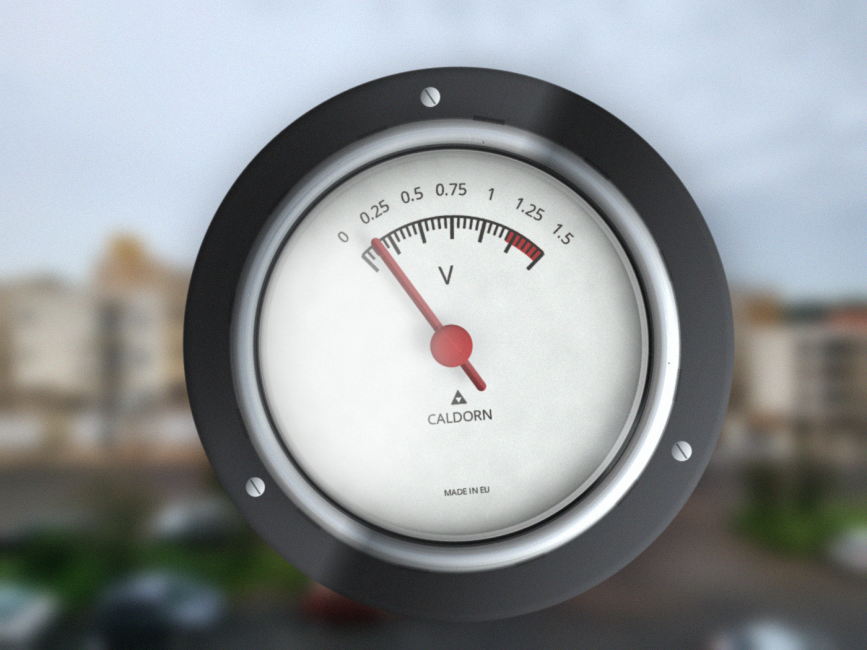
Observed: 0.15 V
